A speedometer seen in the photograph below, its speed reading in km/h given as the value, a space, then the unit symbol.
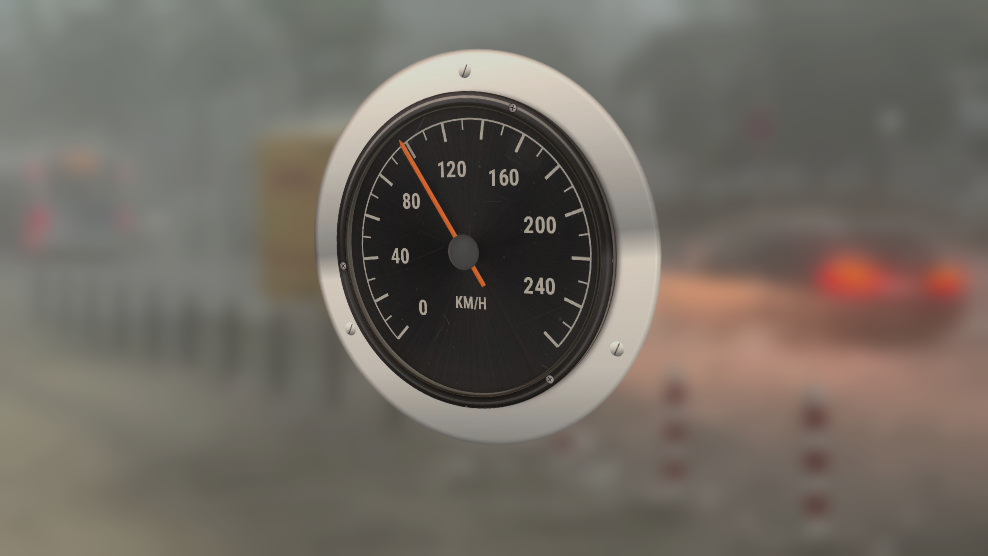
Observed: 100 km/h
